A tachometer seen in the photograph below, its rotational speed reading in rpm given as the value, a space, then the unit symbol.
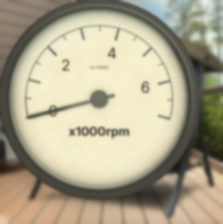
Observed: 0 rpm
